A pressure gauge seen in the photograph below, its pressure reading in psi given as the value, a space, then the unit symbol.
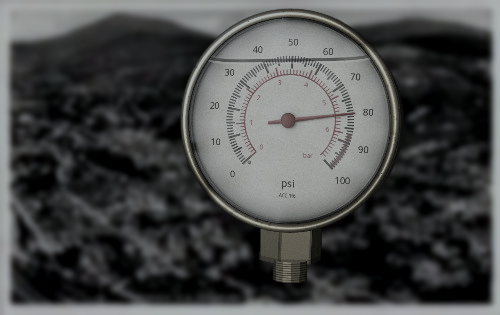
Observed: 80 psi
